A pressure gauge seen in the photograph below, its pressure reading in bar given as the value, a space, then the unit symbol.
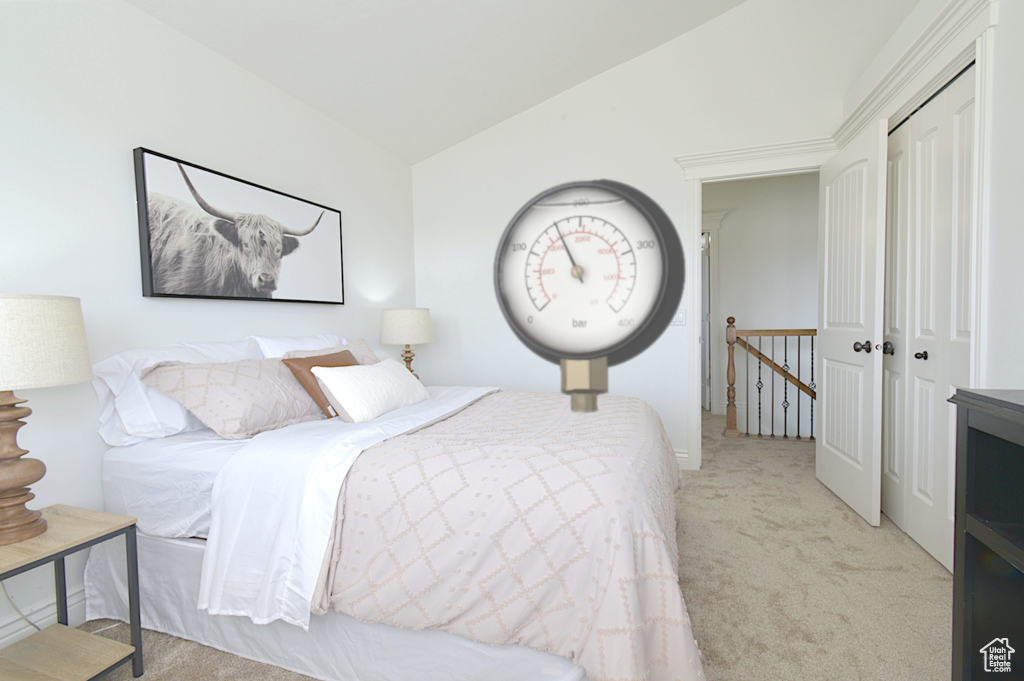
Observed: 160 bar
